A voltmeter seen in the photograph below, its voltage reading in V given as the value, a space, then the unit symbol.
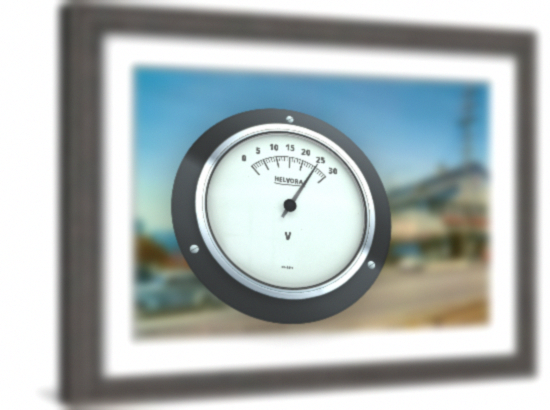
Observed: 25 V
